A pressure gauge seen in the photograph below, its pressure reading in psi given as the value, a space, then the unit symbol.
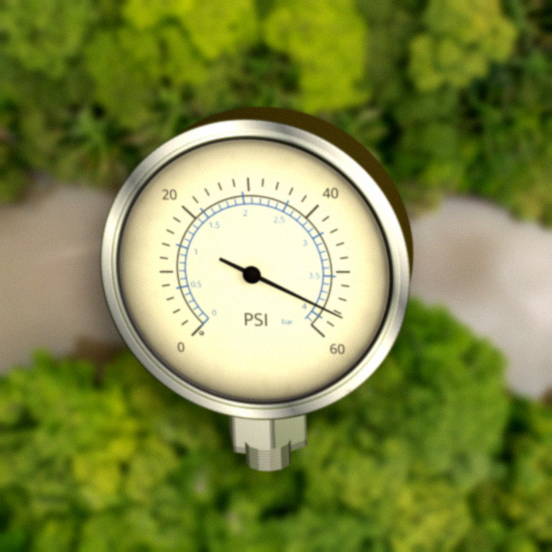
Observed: 56 psi
